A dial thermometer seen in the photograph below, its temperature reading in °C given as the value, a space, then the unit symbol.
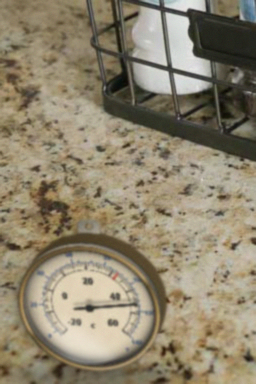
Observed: 45 °C
